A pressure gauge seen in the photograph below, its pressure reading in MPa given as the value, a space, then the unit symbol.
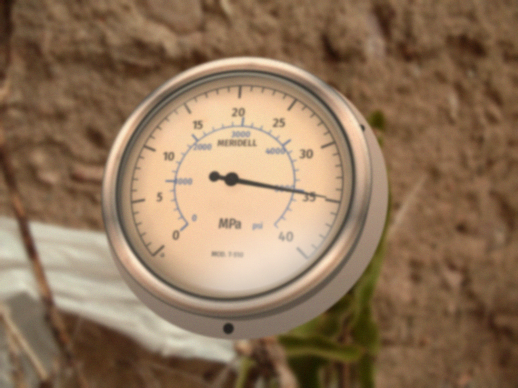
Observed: 35 MPa
